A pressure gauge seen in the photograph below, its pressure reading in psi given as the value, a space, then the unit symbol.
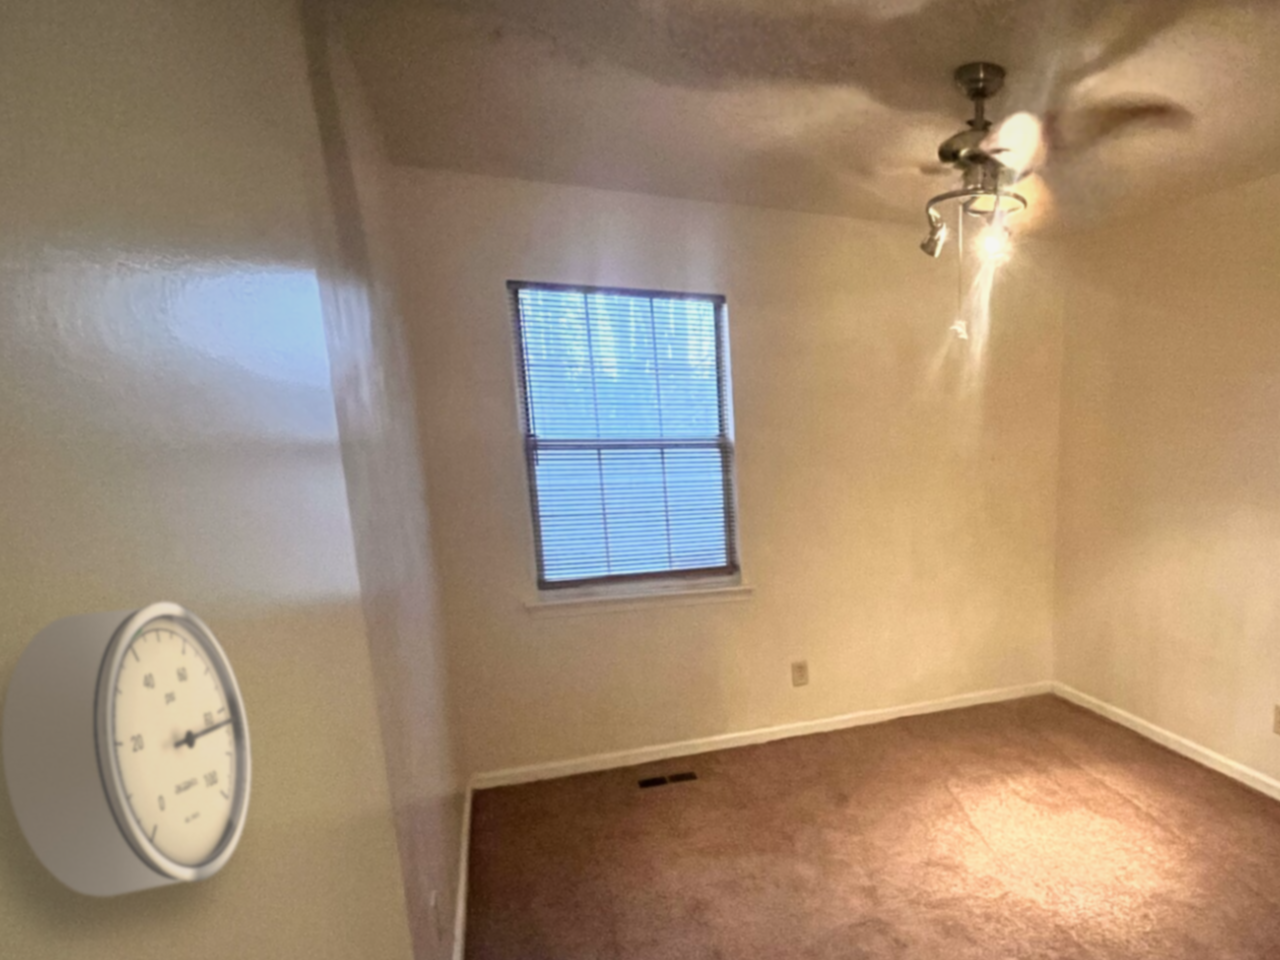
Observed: 82.5 psi
